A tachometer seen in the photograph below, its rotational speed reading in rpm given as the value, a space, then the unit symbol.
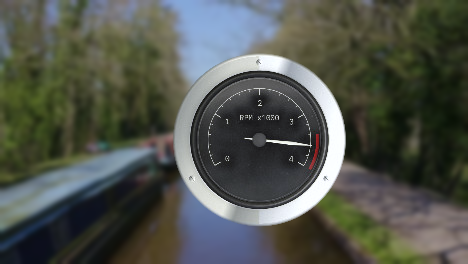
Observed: 3600 rpm
